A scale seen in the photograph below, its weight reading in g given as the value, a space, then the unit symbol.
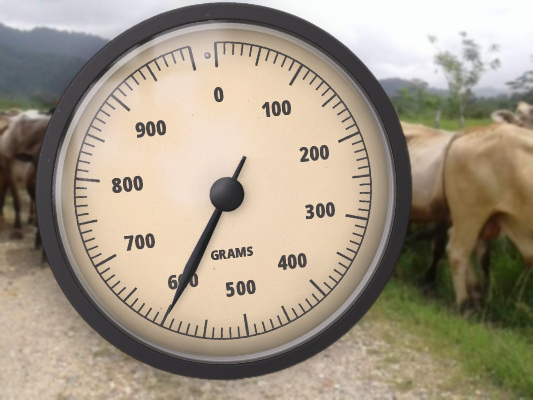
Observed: 600 g
